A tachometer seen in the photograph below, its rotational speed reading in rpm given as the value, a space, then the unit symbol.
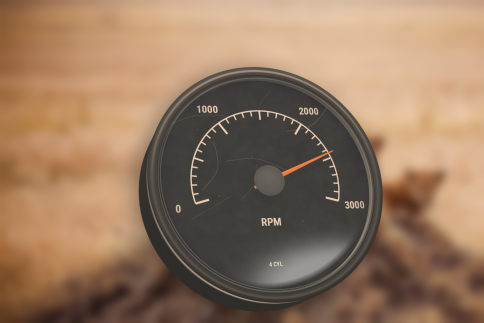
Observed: 2450 rpm
